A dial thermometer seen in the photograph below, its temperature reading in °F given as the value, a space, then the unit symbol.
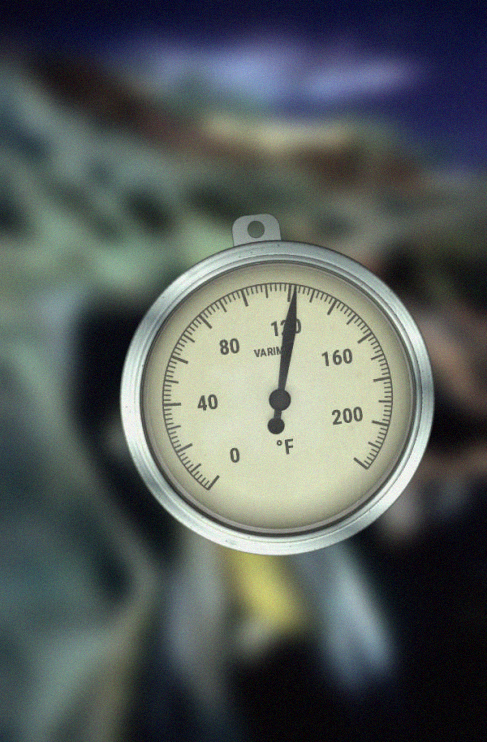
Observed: 122 °F
